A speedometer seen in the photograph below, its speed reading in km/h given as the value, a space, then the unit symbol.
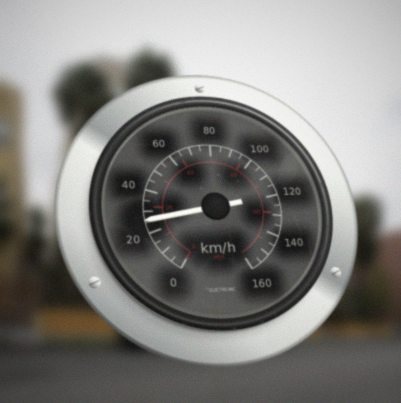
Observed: 25 km/h
